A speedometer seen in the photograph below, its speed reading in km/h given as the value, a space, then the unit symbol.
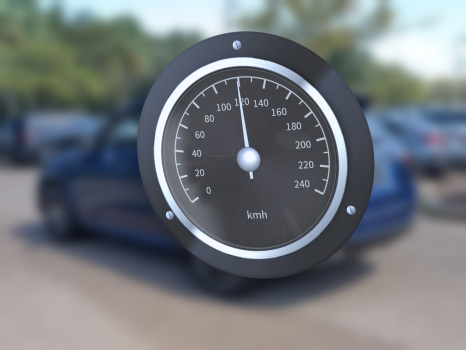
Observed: 120 km/h
